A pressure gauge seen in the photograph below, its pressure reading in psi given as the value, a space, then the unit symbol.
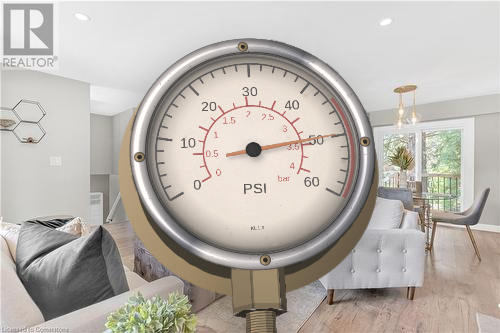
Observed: 50 psi
